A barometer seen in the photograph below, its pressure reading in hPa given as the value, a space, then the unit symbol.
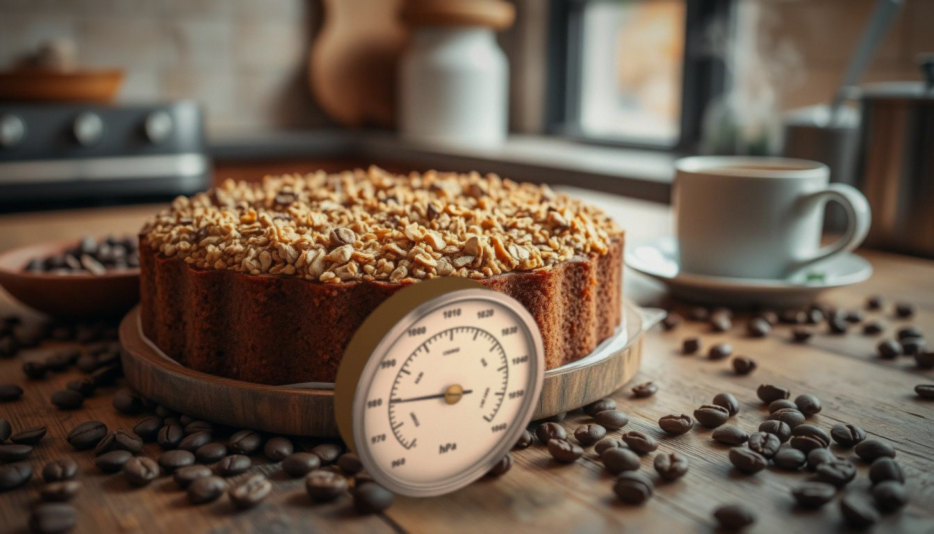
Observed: 980 hPa
